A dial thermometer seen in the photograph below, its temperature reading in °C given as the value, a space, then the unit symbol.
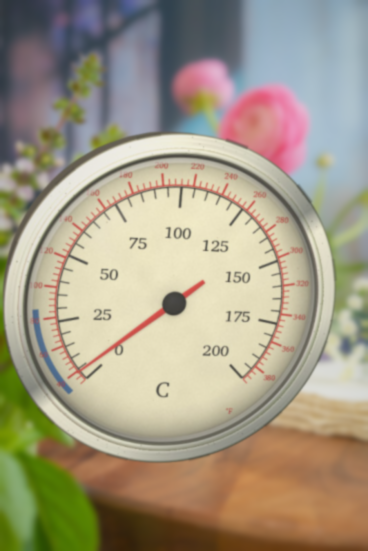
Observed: 5 °C
